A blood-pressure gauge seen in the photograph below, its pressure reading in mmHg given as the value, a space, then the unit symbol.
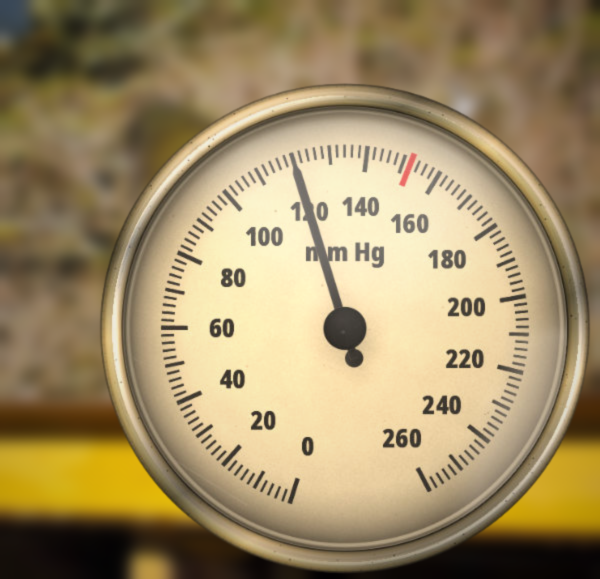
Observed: 120 mmHg
